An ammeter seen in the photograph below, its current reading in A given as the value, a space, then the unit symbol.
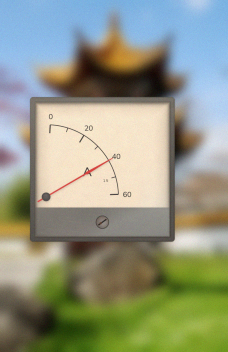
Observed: 40 A
